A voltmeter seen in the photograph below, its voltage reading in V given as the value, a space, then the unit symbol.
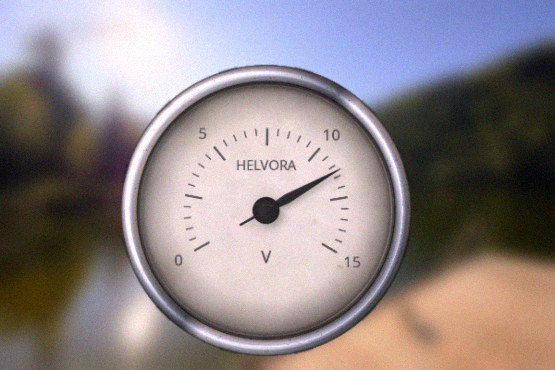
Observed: 11.25 V
